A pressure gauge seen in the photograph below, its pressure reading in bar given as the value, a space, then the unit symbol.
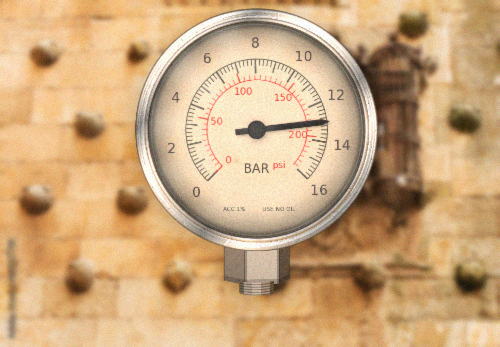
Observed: 13 bar
